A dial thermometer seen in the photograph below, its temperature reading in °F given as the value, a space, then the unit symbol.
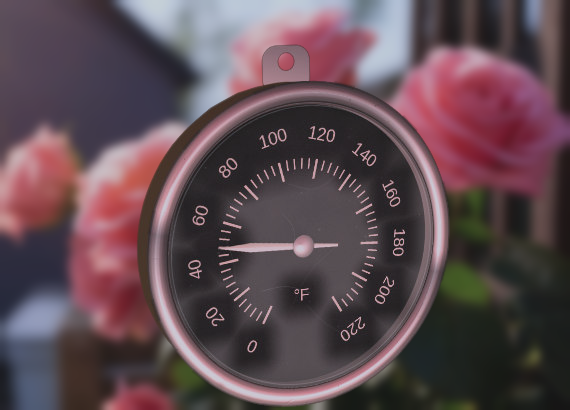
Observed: 48 °F
